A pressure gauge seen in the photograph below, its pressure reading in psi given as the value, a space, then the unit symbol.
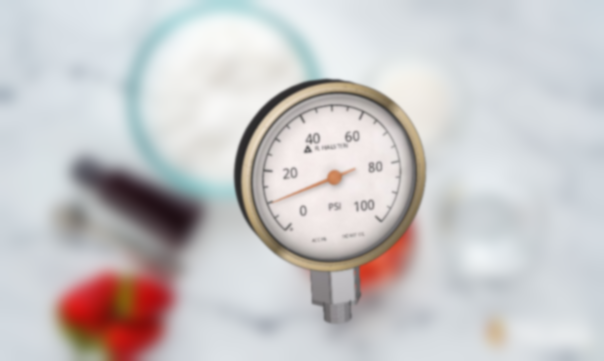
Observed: 10 psi
